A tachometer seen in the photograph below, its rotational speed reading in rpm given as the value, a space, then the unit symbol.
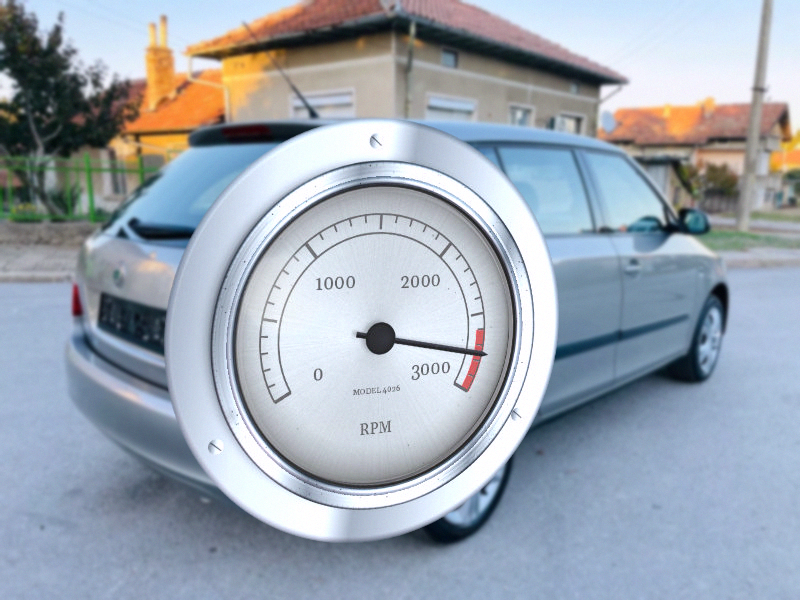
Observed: 2750 rpm
